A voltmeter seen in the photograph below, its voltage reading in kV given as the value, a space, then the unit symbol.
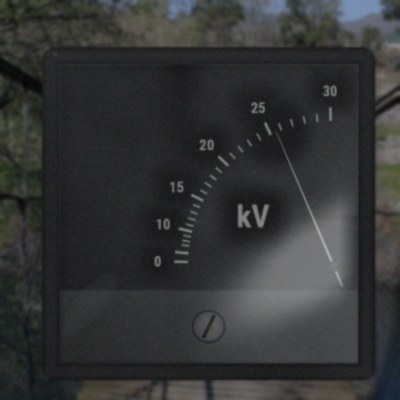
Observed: 25.5 kV
